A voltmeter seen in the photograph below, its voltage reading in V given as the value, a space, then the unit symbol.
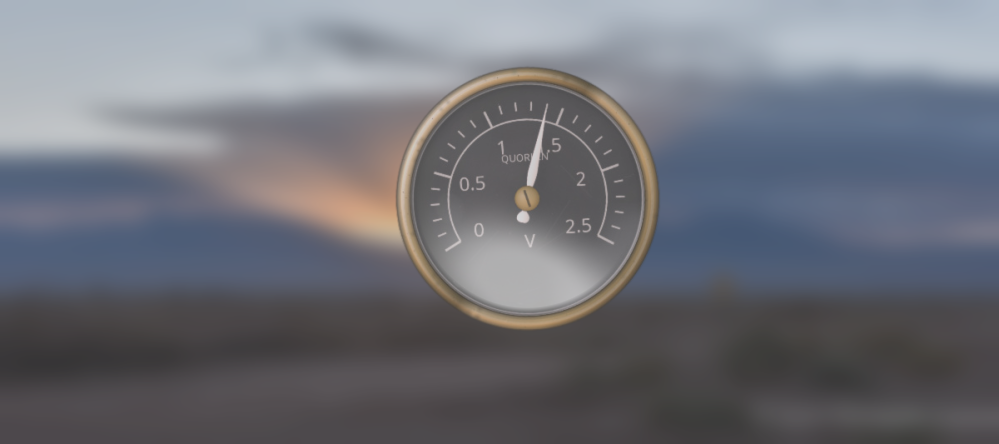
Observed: 1.4 V
